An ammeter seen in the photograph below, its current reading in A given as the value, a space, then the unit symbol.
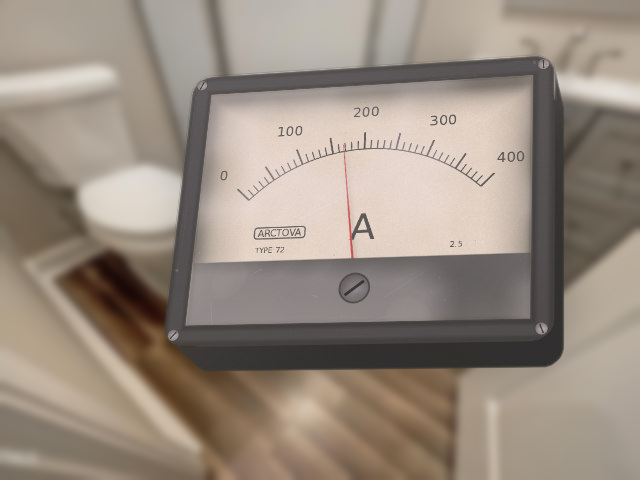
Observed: 170 A
